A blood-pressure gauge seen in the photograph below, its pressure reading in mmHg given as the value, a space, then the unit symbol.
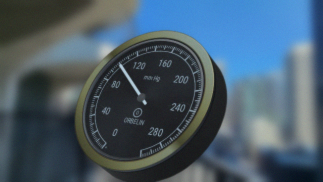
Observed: 100 mmHg
